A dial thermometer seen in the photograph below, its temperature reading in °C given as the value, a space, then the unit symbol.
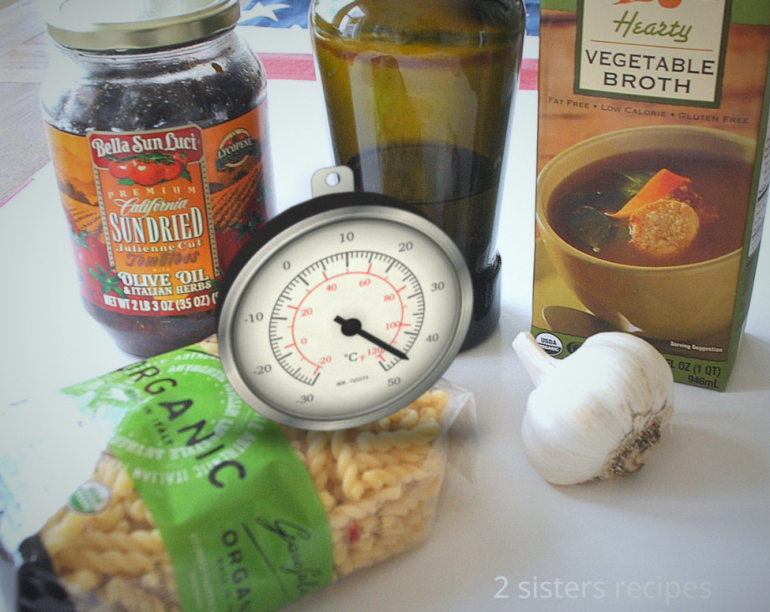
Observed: 45 °C
